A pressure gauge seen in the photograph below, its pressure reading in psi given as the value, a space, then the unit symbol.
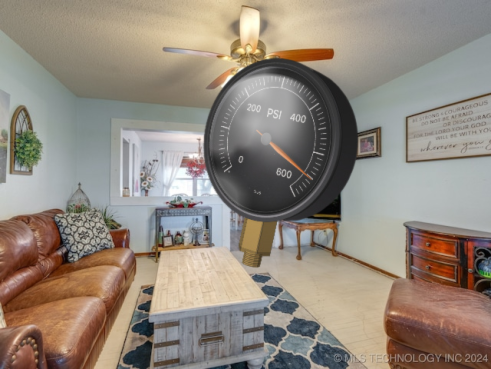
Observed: 550 psi
